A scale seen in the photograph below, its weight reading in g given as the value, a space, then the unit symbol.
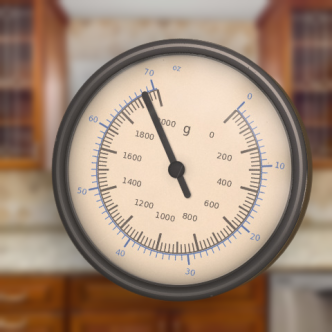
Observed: 1940 g
